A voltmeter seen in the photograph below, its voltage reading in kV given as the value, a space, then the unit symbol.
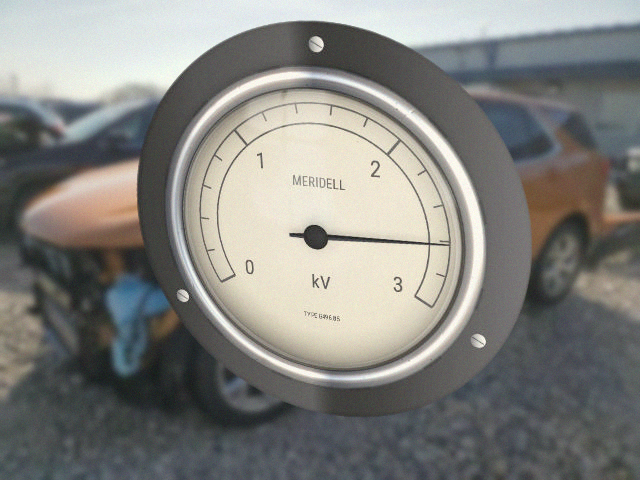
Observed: 2.6 kV
